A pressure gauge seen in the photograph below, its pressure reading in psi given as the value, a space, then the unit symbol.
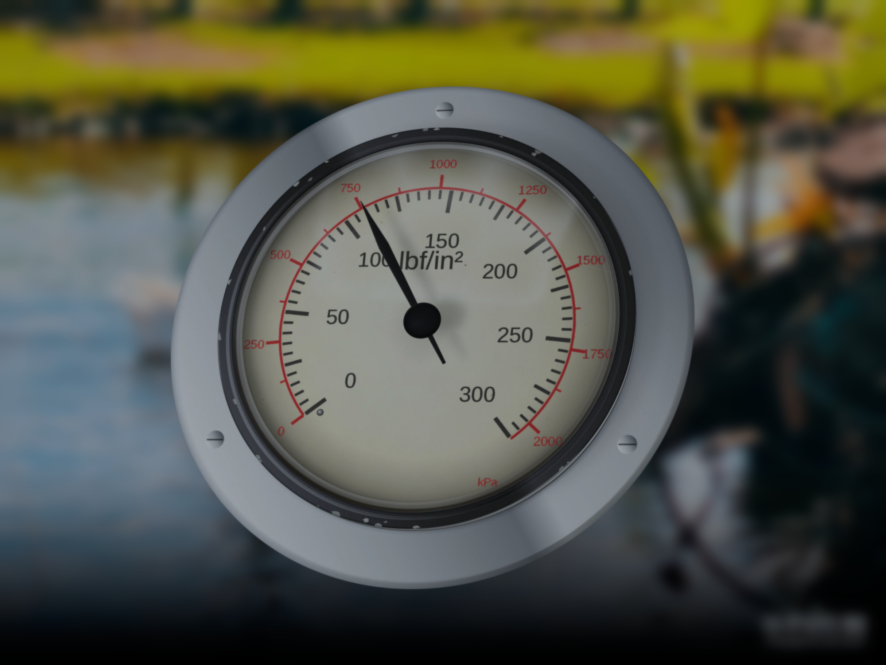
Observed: 110 psi
